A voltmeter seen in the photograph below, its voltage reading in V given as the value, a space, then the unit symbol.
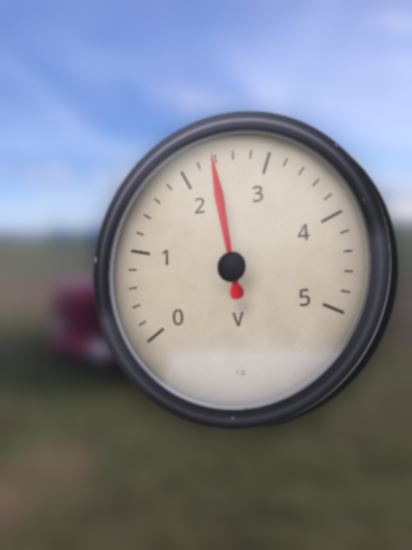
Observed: 2.4 V
